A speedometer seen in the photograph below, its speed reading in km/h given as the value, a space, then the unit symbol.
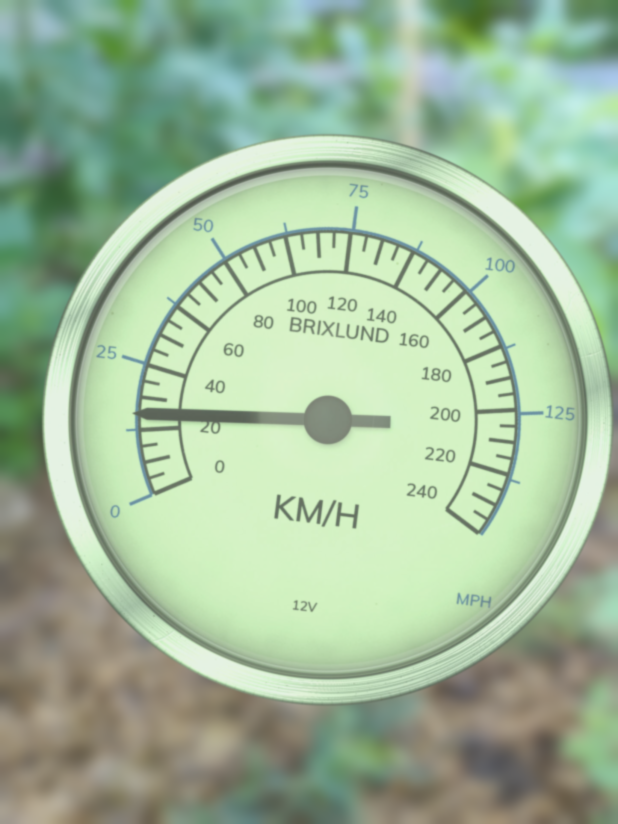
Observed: 25 km/h
